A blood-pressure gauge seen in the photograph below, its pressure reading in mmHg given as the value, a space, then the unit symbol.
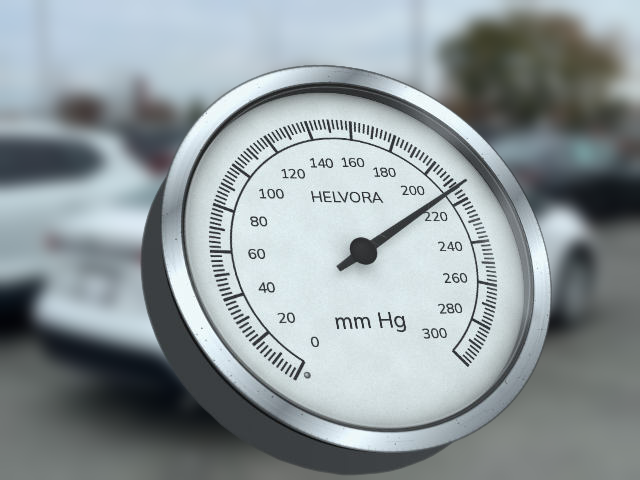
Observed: 214 mmHg
